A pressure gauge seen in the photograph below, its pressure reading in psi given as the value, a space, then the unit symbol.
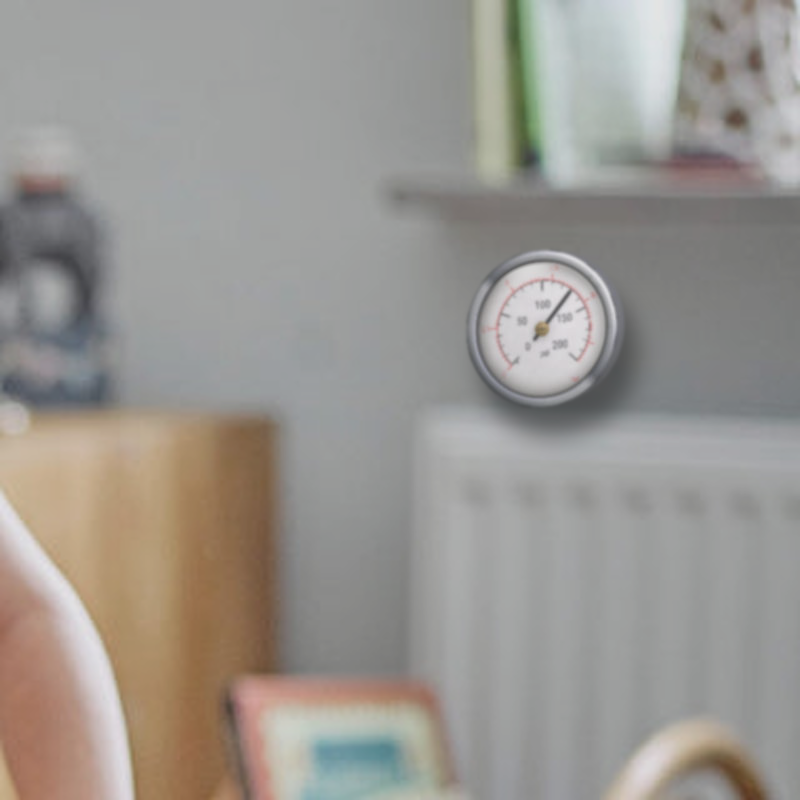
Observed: 130 psi
